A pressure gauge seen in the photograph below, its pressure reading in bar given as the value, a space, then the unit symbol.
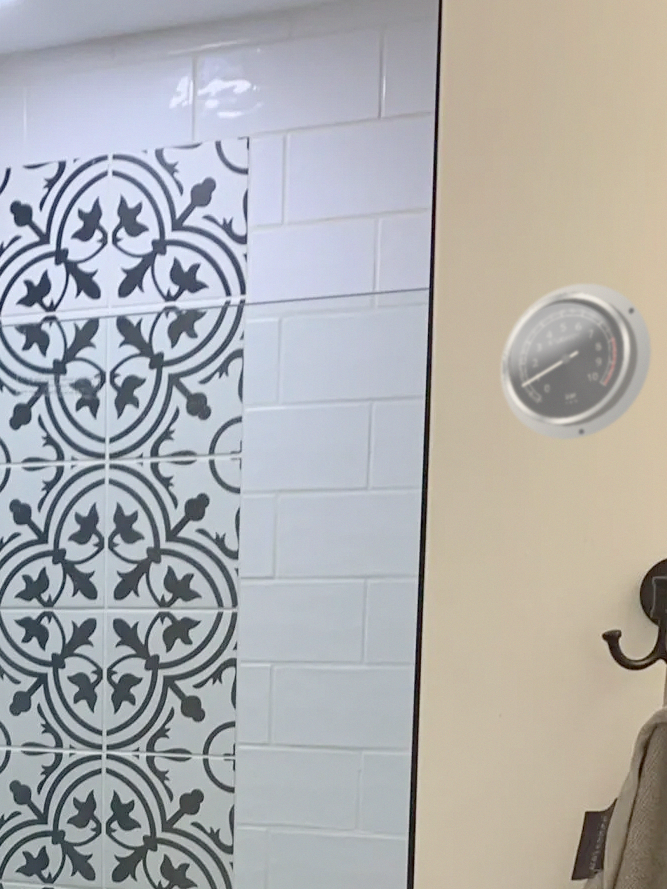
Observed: 1 bar
